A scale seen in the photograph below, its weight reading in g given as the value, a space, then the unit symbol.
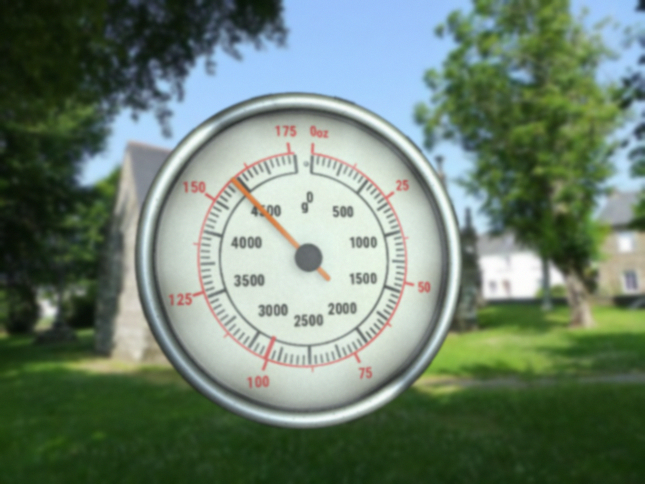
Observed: 4450 g
